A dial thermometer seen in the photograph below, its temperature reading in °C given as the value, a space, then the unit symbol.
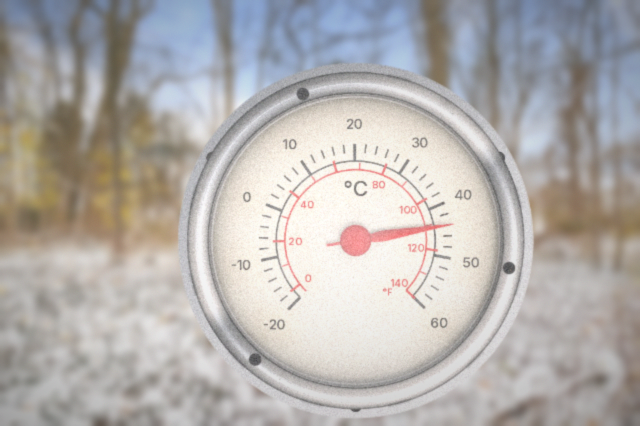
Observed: 44 °C
